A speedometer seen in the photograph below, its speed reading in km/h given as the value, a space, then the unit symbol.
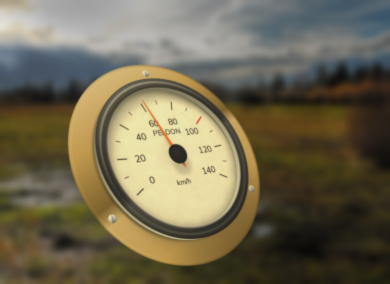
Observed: 60 km/h
